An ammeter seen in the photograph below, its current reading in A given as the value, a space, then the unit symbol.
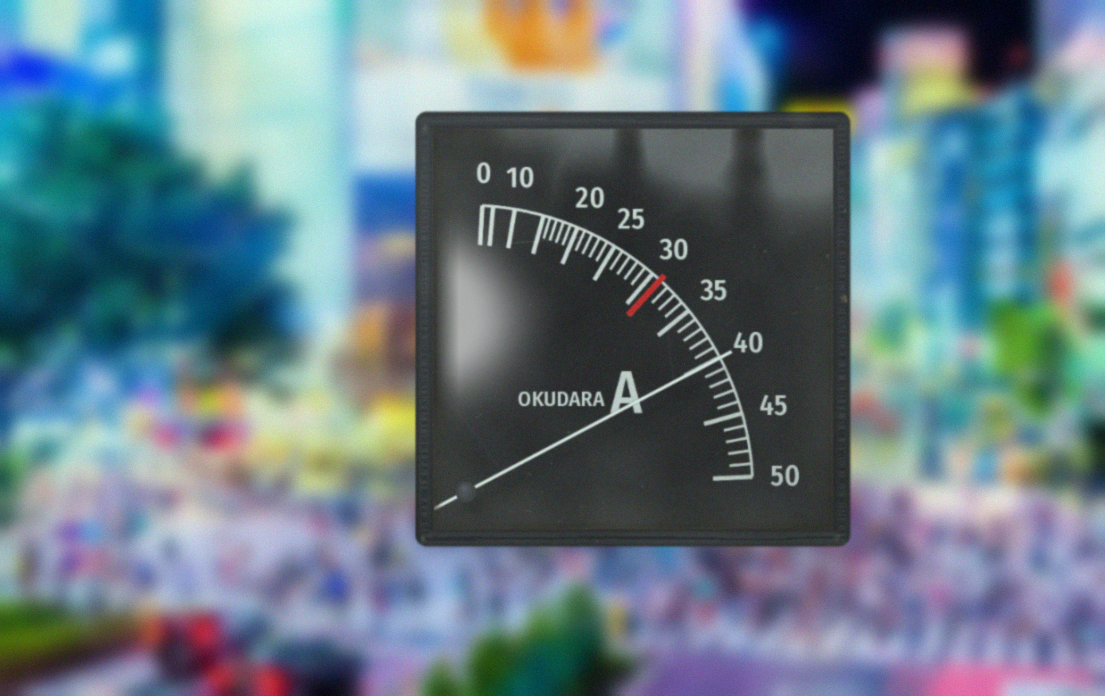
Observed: 40 A
